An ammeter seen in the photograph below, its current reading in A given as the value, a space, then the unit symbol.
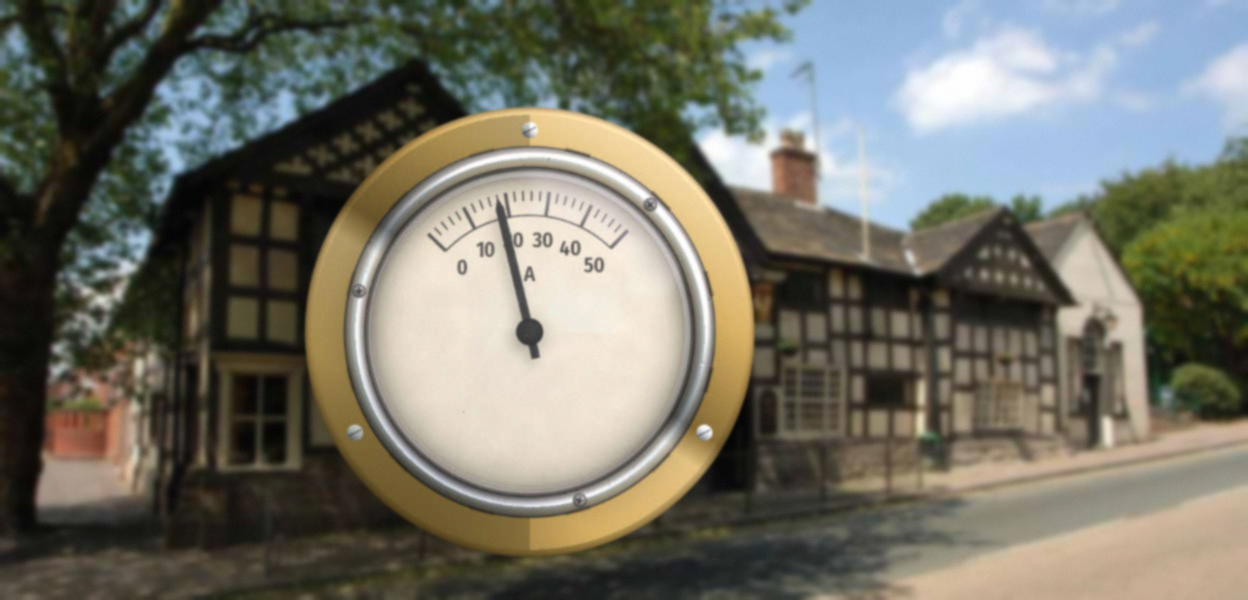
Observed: 18 A
